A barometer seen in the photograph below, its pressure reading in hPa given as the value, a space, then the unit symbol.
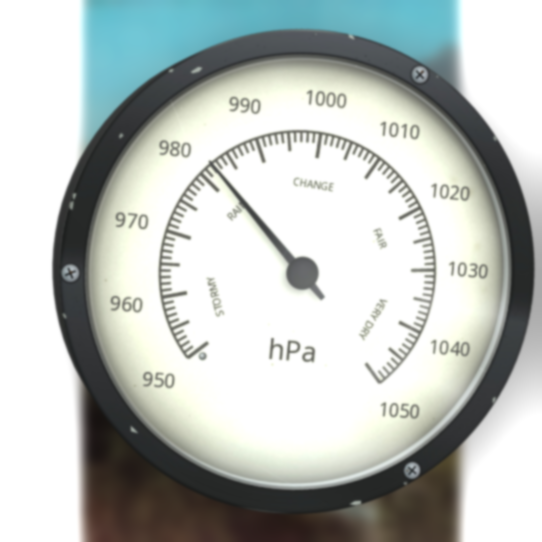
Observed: 982 hPa
